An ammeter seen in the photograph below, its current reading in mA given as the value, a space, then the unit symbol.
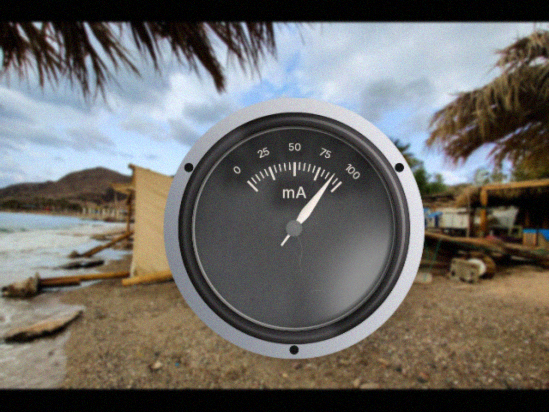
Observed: 90 mA
